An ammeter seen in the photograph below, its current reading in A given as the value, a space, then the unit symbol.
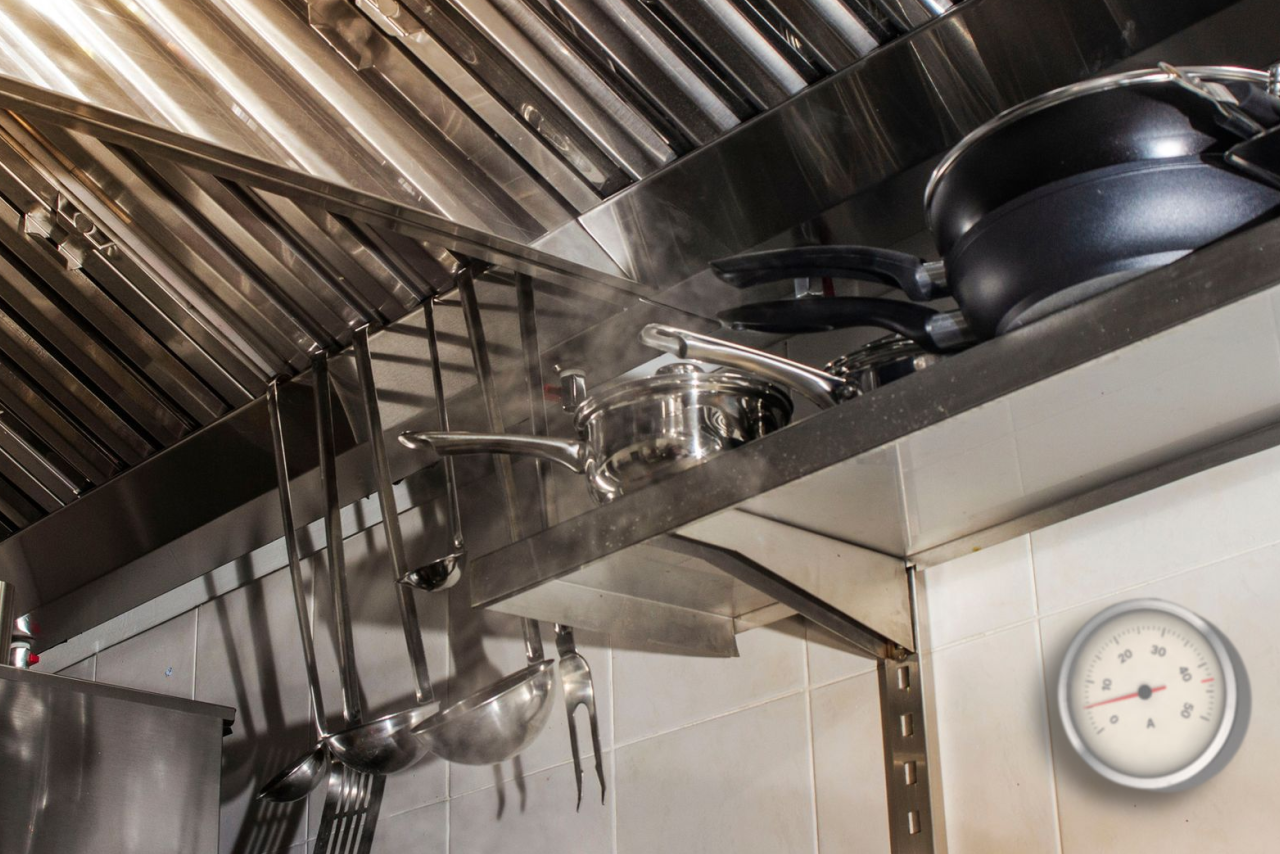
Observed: 5 A
